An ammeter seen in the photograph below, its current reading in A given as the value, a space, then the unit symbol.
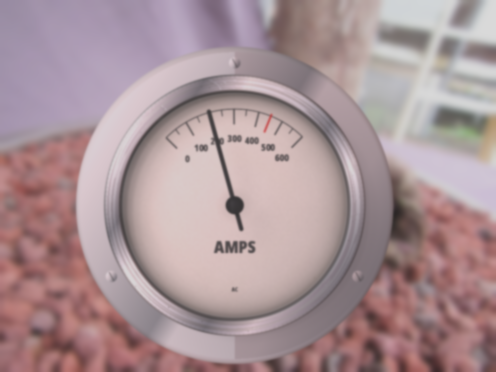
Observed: 200 A
